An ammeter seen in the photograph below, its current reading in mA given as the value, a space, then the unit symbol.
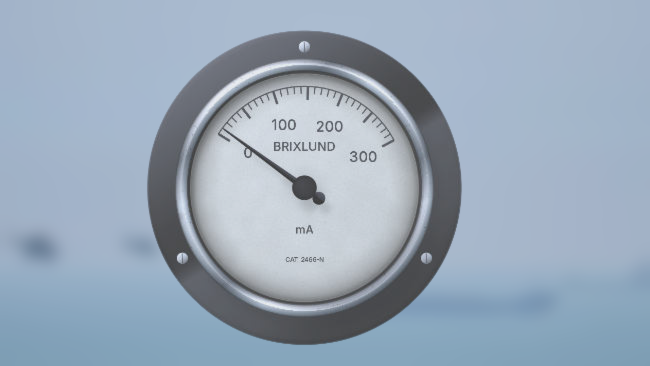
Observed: 10 mA
